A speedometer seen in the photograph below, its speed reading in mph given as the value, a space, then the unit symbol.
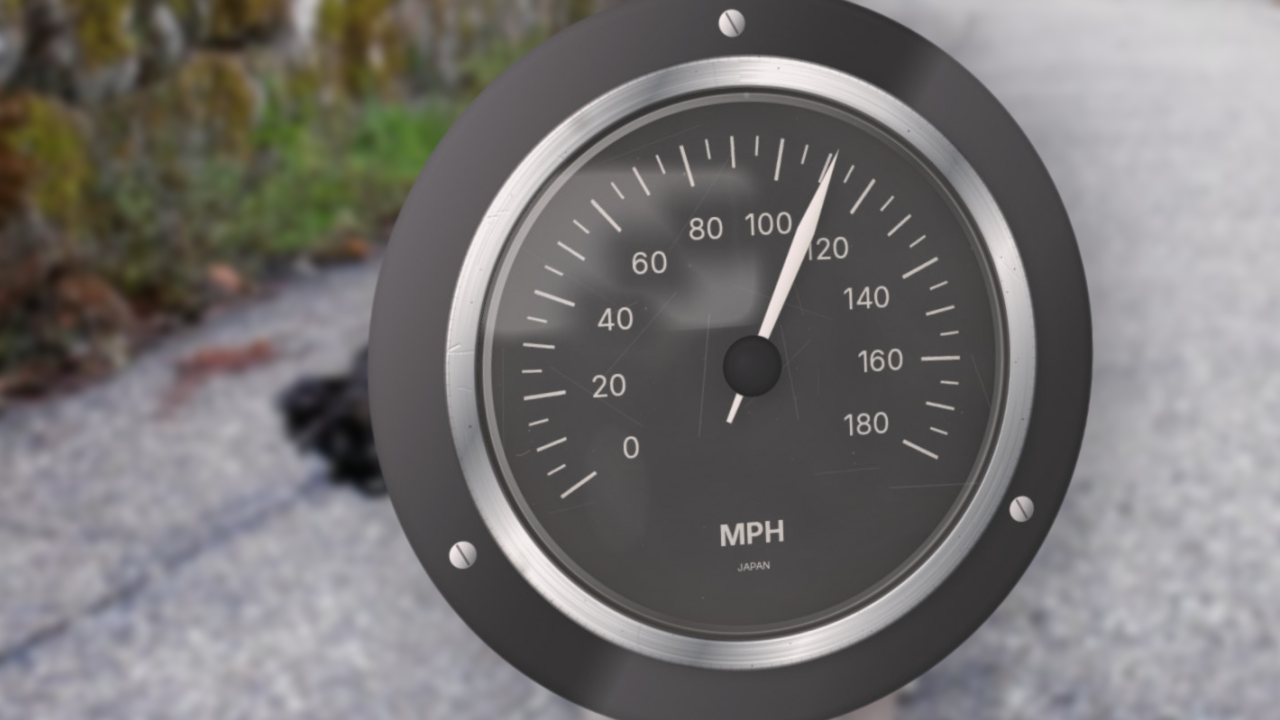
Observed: 110 mph
